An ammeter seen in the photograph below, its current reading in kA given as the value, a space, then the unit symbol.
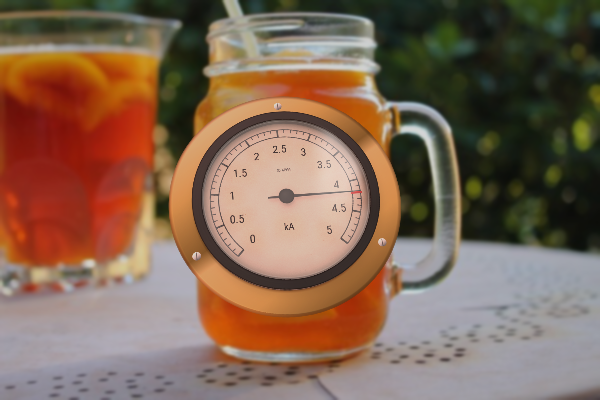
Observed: 4.2 kA
